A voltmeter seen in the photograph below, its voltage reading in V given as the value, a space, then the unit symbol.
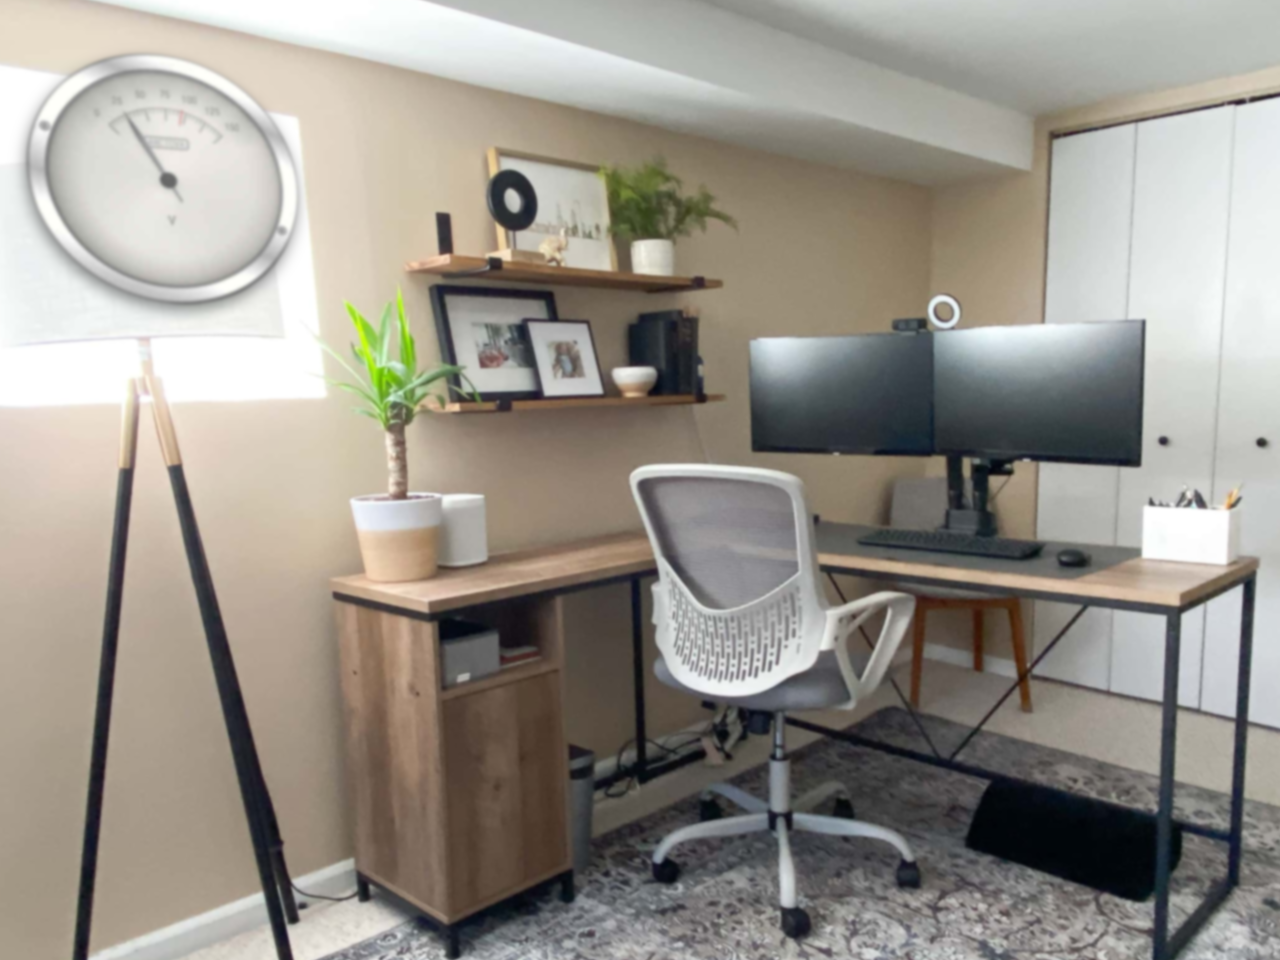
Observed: 25 V
